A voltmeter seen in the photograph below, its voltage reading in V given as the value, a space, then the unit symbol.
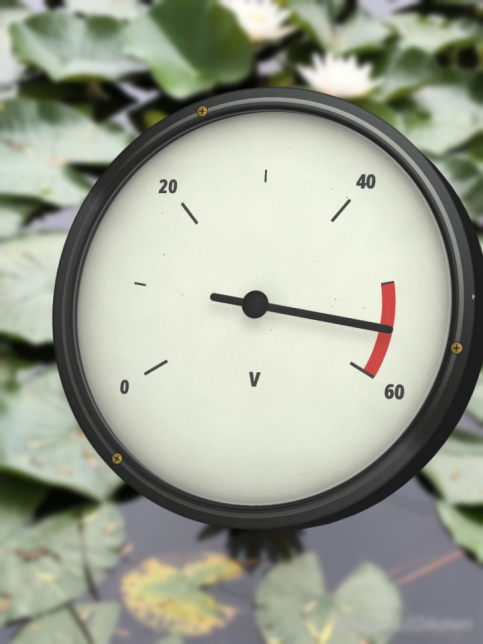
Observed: 55 V
